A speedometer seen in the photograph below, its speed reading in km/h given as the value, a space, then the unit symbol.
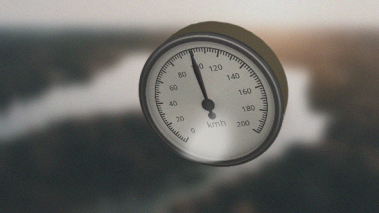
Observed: 100 km/h
